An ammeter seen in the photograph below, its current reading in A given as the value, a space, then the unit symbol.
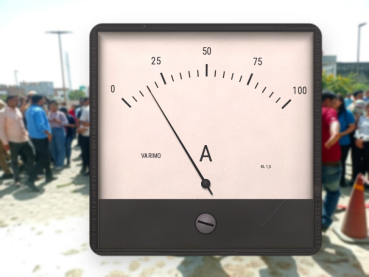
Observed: 15 A
